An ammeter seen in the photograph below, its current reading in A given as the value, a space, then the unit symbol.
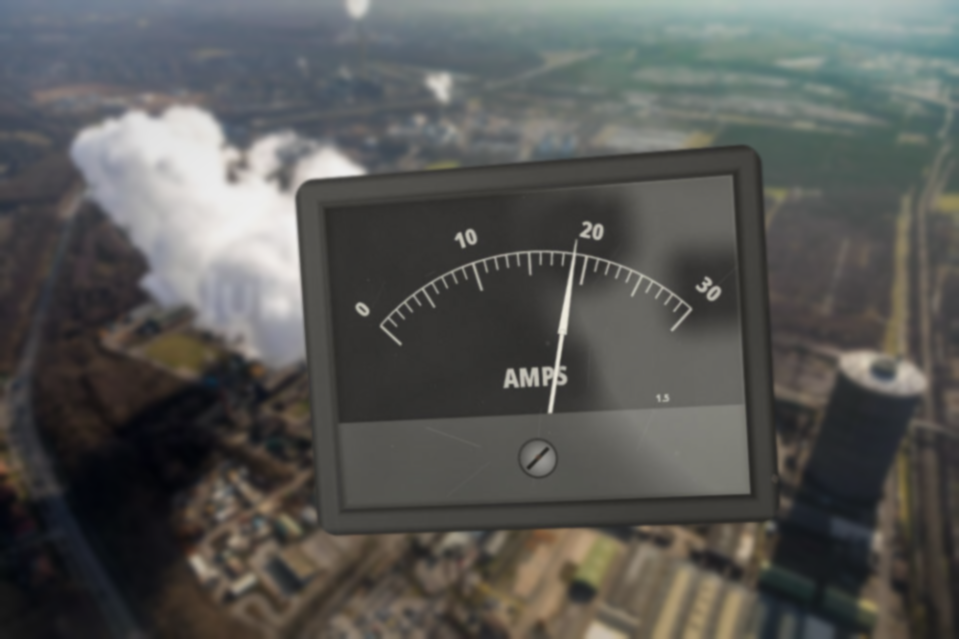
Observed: 19 A
